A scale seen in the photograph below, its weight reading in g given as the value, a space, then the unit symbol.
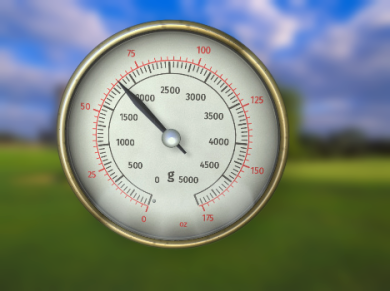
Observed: 1850 g
